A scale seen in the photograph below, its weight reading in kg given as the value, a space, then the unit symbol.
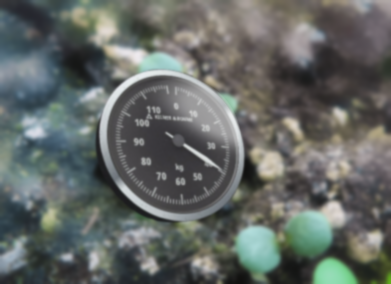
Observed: 40 kg
